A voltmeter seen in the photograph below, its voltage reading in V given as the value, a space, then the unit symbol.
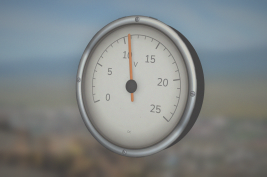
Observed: 11 V
